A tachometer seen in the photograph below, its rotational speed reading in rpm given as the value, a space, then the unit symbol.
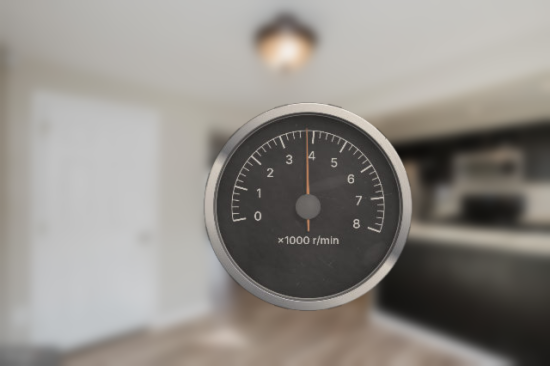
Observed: 3800 rpm
